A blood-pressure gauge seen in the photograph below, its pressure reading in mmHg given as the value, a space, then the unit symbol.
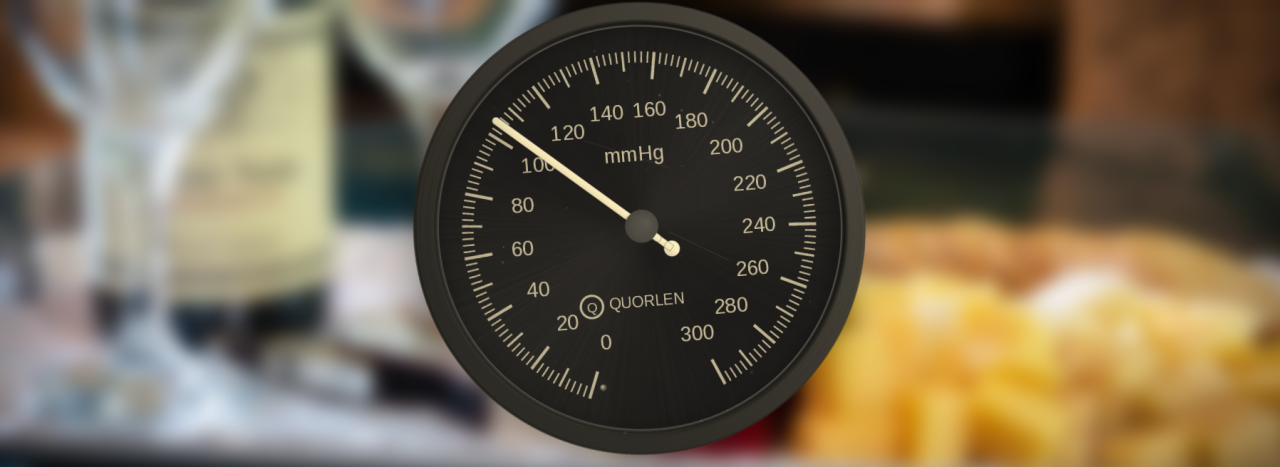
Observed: 104 mmHg
